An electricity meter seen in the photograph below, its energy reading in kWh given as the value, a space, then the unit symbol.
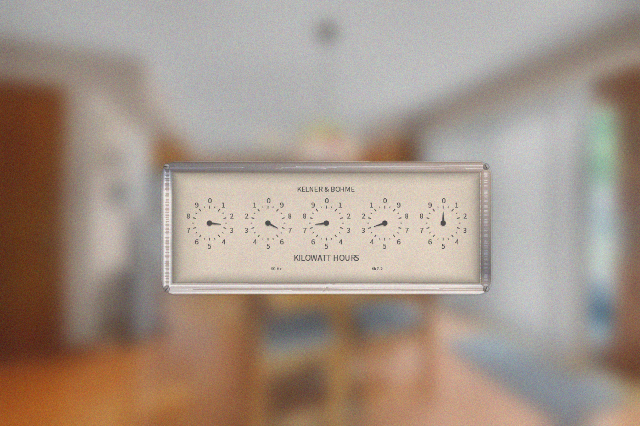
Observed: 26730 kWh
